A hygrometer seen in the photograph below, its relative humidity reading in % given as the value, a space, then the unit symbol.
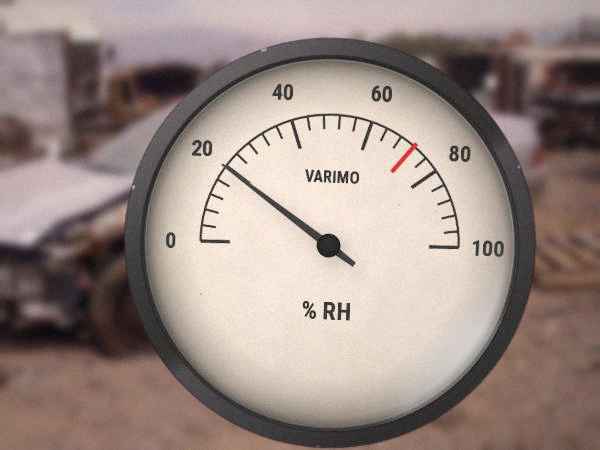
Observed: 20 %
